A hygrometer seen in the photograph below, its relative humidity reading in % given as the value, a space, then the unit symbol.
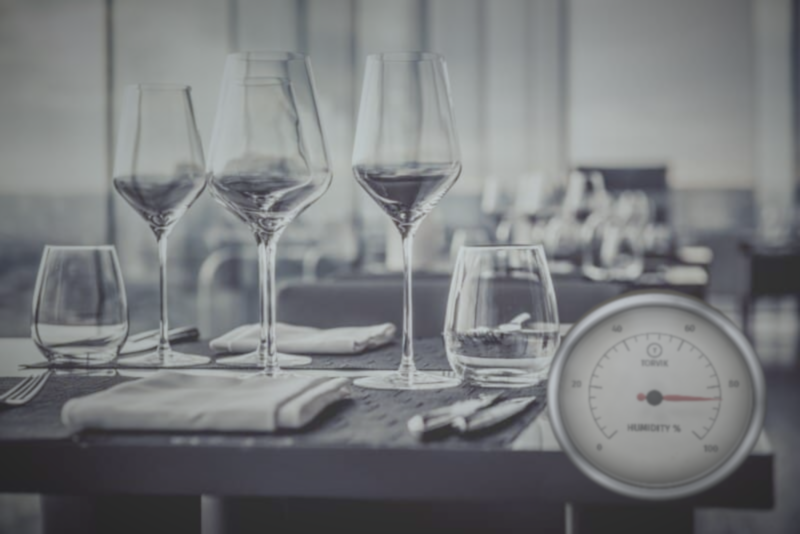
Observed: 84 %
